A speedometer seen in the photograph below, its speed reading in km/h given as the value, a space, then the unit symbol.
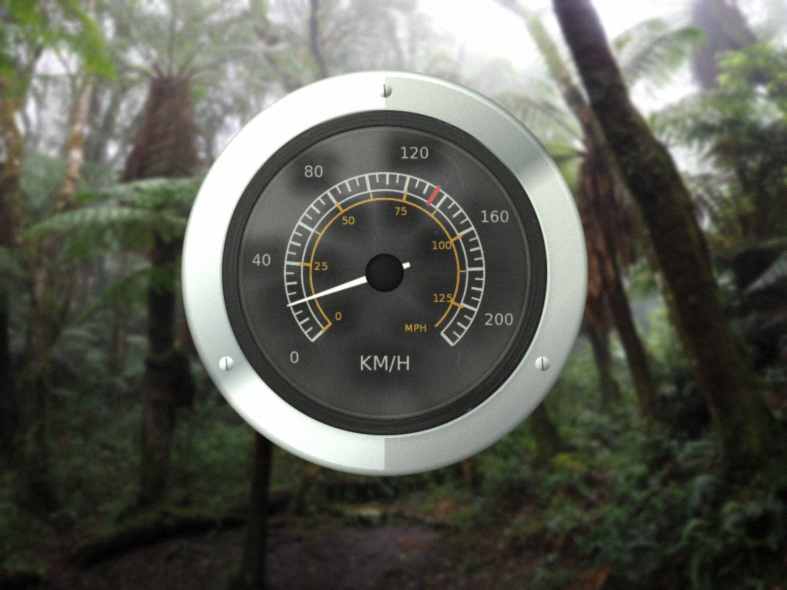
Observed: 20 km/h
